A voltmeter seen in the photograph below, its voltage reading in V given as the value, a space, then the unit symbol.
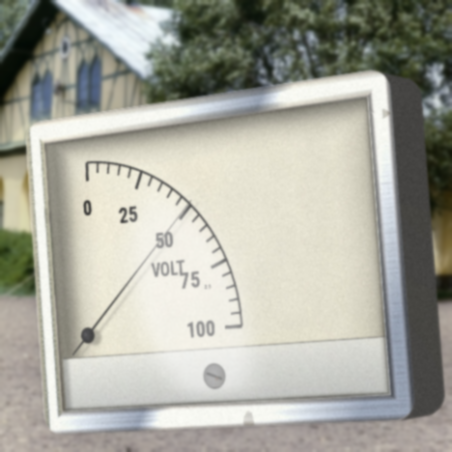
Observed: 50 V
